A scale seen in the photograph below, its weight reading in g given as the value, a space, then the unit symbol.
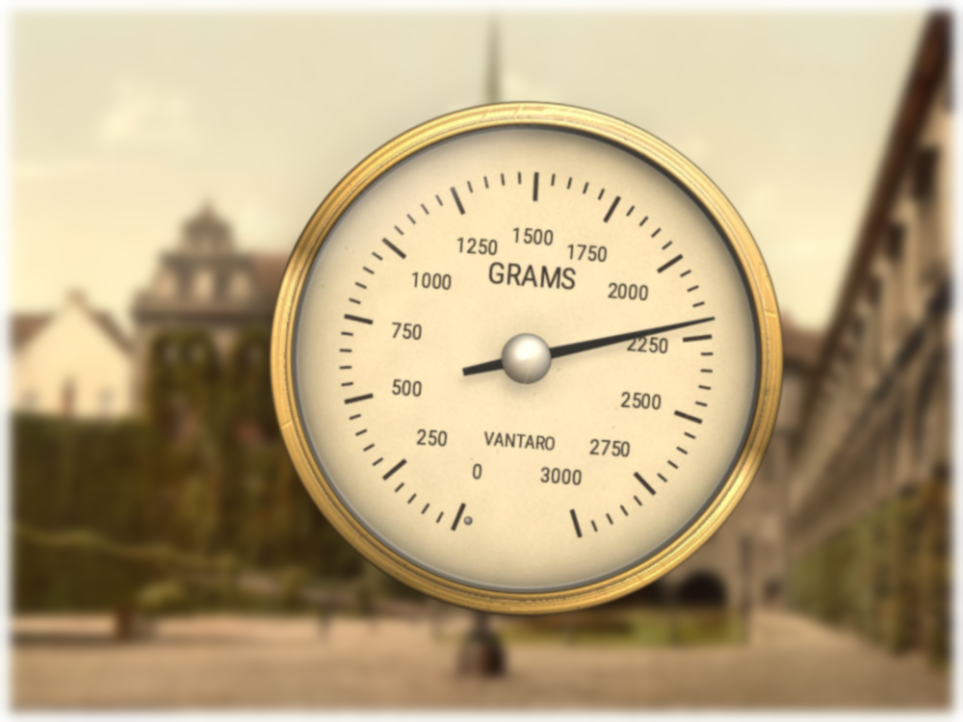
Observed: 2200 g
